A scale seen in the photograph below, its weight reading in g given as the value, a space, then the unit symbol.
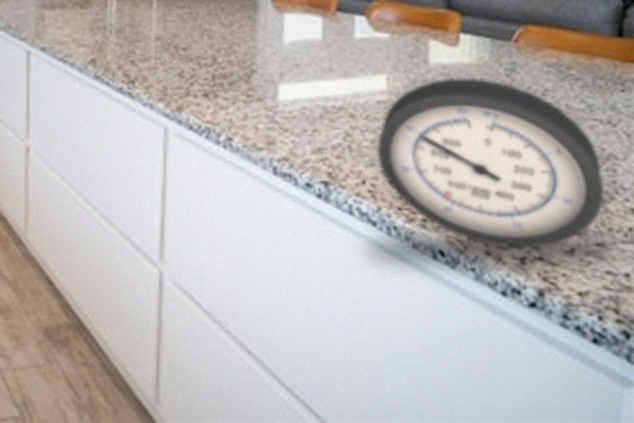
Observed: 850 g
